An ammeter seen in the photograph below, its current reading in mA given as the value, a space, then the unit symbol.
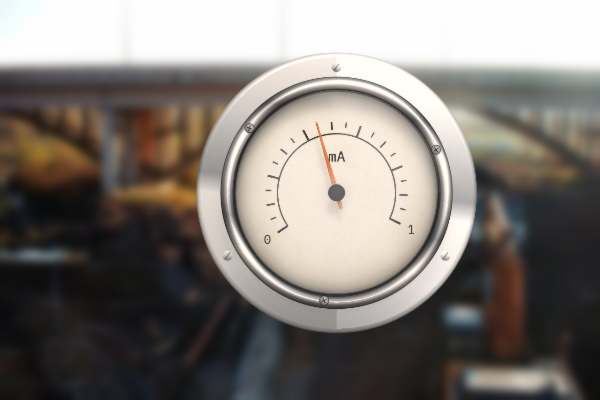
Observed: 0.45 mA
